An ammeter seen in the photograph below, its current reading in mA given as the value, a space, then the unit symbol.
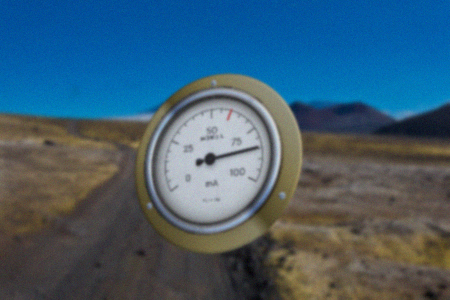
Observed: 85 mA
